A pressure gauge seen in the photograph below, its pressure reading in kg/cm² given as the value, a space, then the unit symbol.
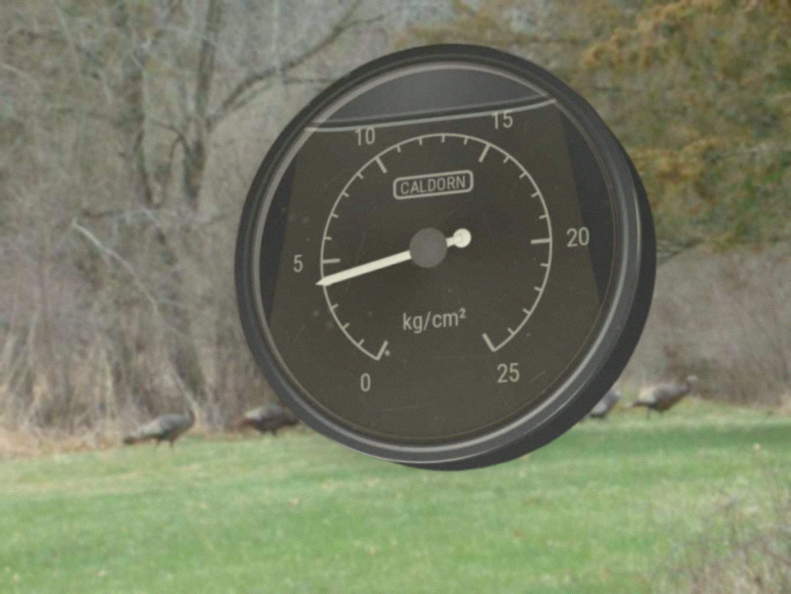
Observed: 4 kg/cm²
